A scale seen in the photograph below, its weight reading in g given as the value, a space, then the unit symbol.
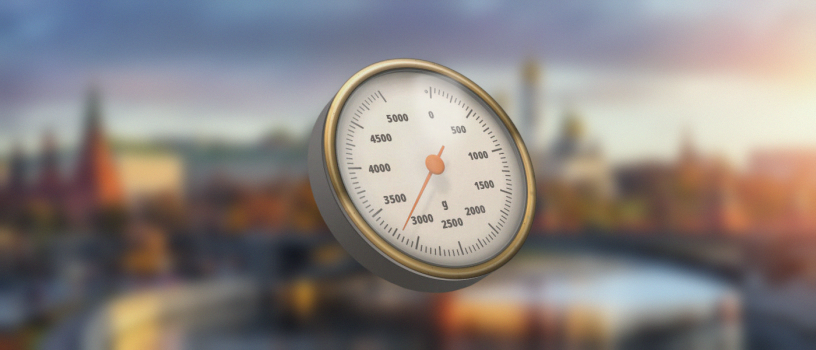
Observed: 3200 g
